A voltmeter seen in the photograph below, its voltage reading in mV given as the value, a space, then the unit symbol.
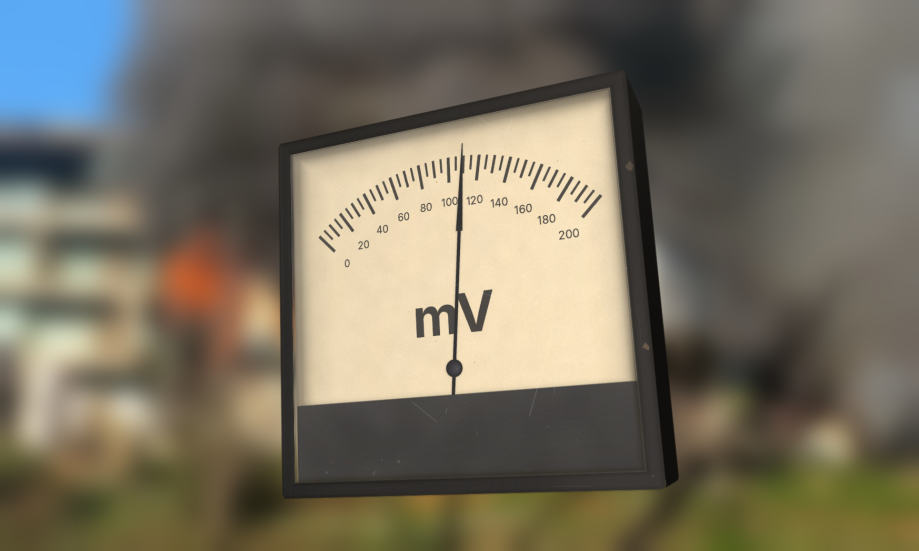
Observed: 110 mV
